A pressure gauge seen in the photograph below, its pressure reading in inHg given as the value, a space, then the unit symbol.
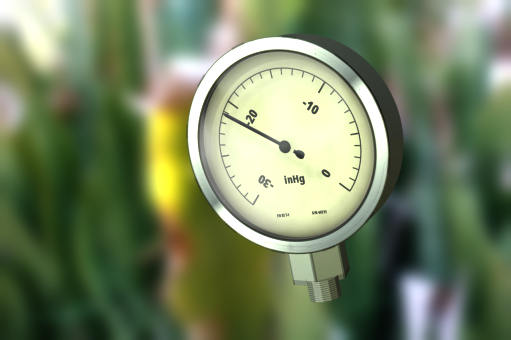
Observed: -21 inHg
